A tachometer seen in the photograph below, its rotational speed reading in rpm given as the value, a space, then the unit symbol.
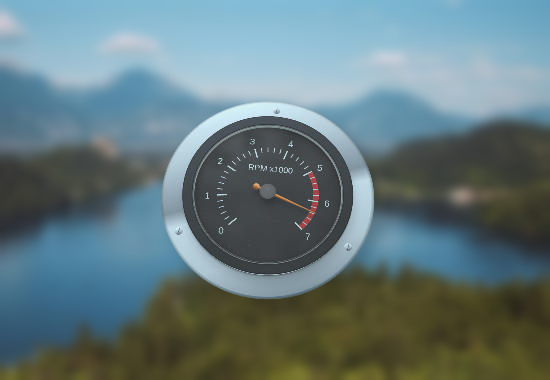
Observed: 6400 rpm
